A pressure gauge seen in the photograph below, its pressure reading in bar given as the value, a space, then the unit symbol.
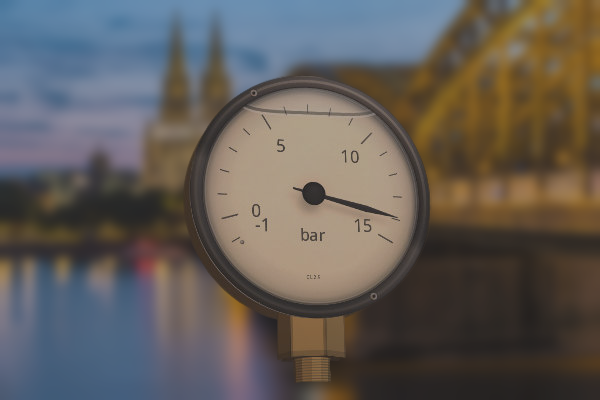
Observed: 14 bar
